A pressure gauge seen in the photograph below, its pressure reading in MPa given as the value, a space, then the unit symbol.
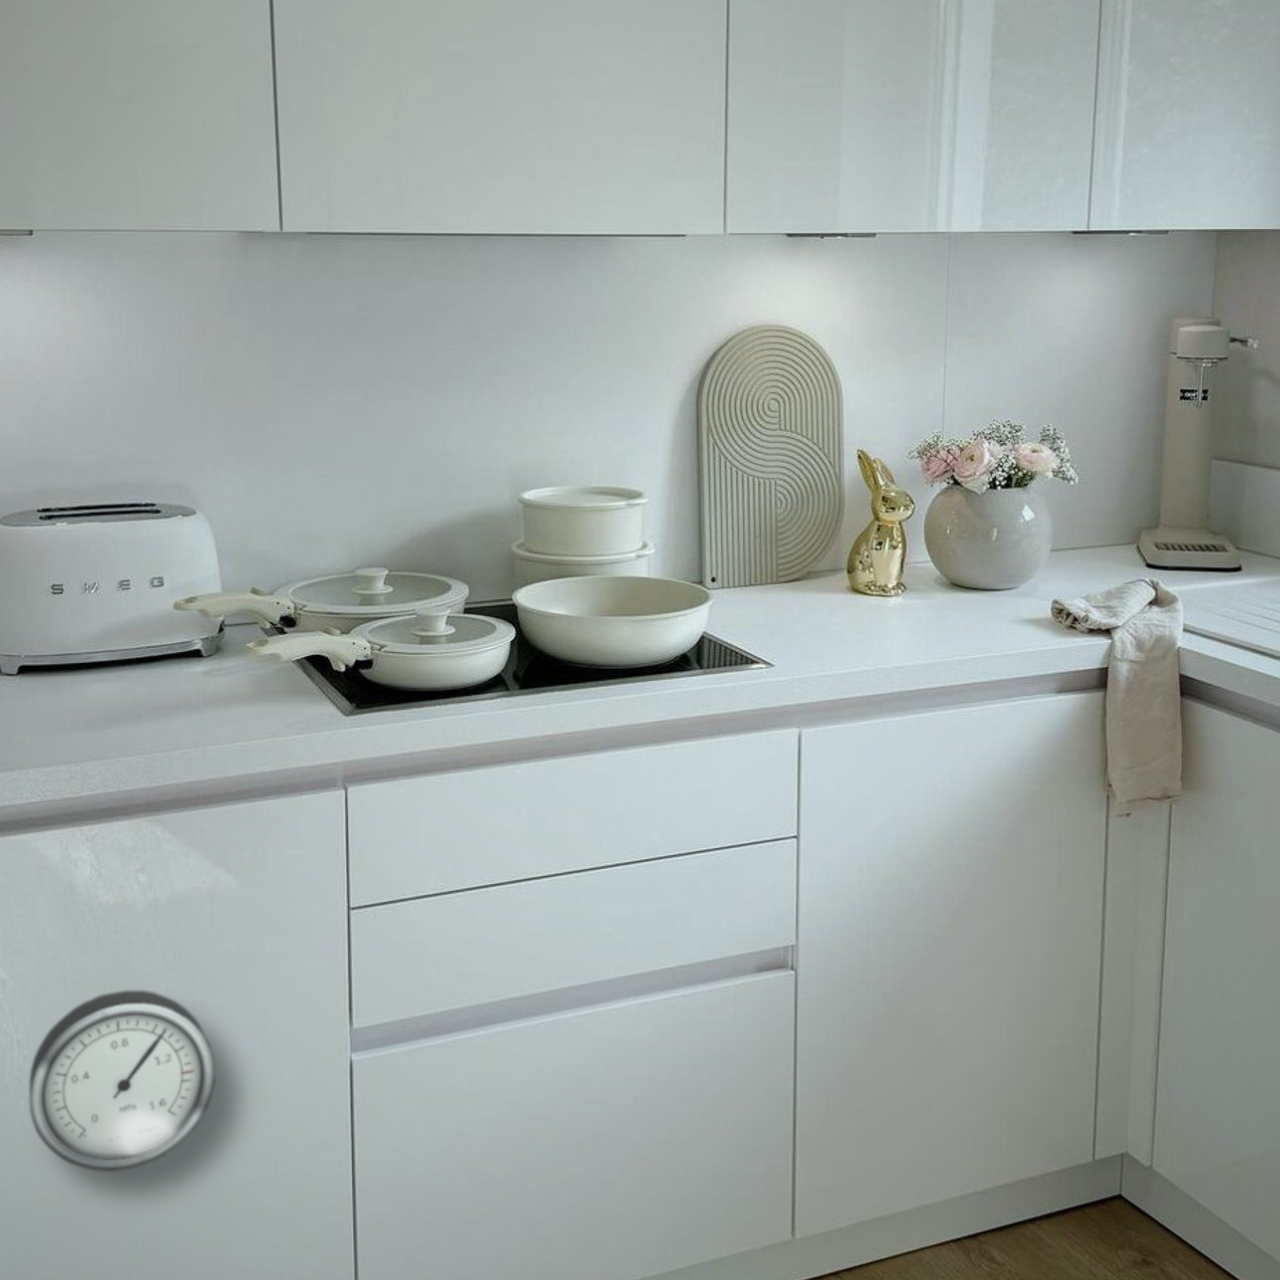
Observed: 1.05 MPa
